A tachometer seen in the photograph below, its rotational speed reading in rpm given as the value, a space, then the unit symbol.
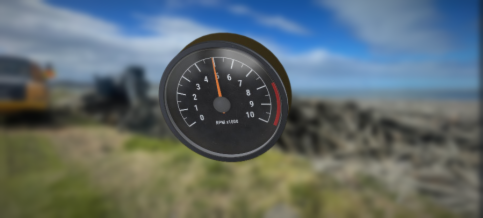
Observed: 5000 rpm
